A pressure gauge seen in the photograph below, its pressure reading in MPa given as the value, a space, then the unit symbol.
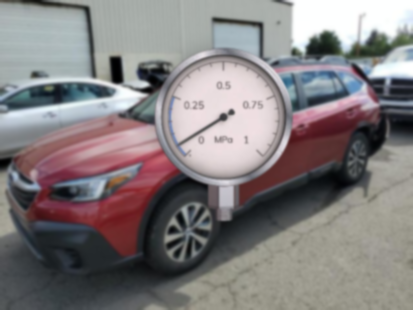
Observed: 0.05 MPa
